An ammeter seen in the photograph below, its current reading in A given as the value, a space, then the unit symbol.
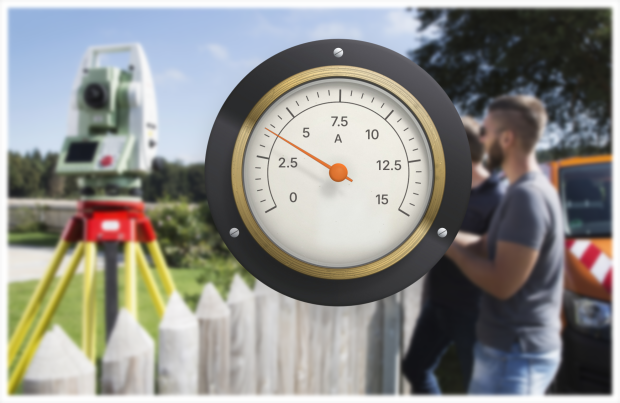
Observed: 3.75 A
